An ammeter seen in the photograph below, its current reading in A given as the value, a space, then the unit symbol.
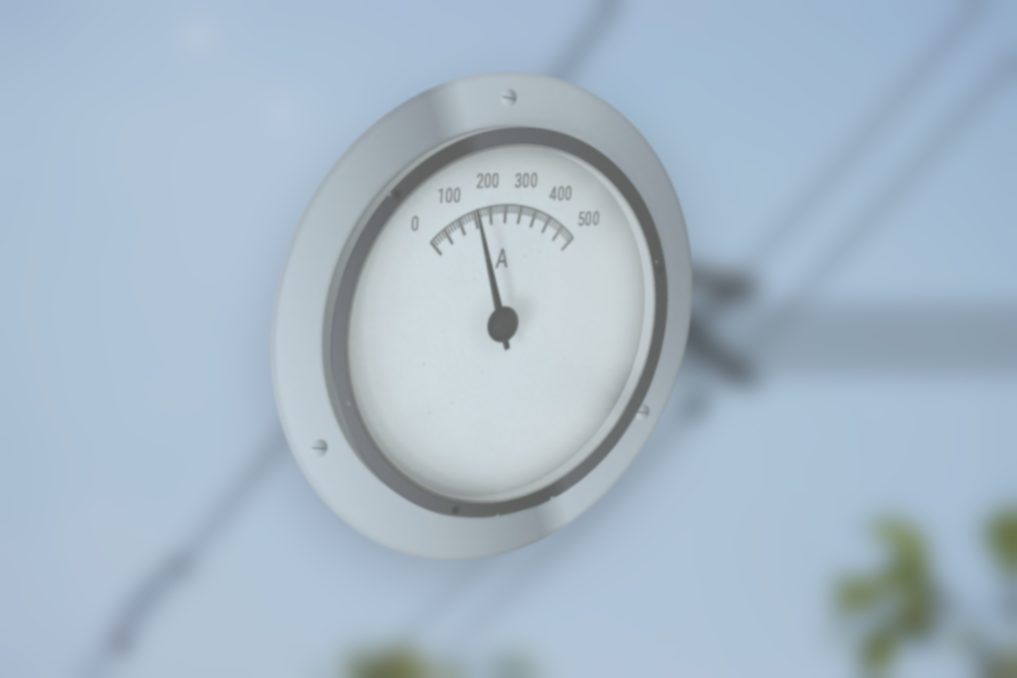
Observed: 150 A
